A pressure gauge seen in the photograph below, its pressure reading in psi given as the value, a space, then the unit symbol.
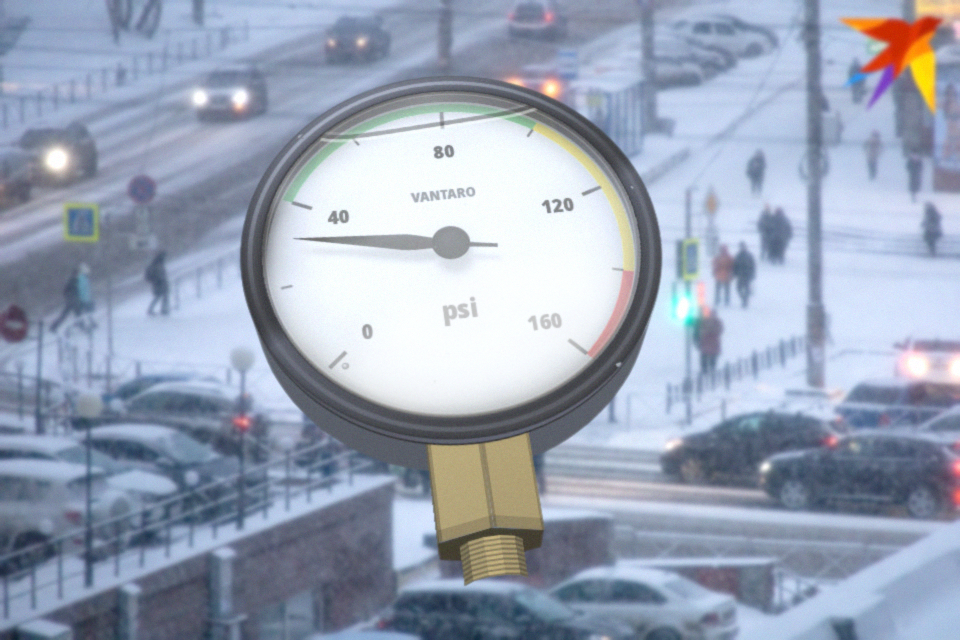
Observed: 30 psi
